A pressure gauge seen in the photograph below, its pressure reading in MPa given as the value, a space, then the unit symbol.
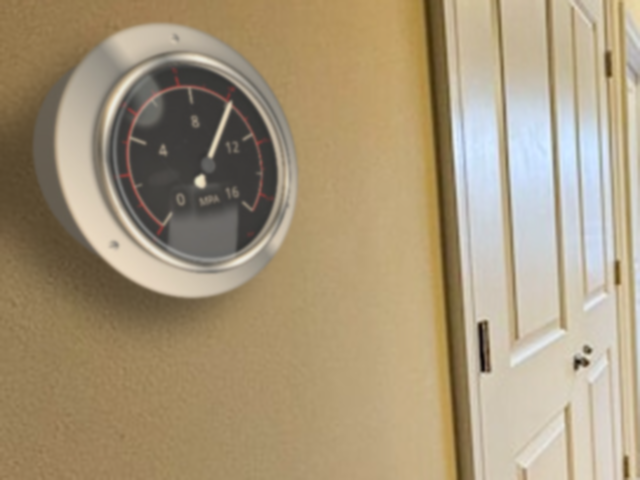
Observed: 10 MPa
